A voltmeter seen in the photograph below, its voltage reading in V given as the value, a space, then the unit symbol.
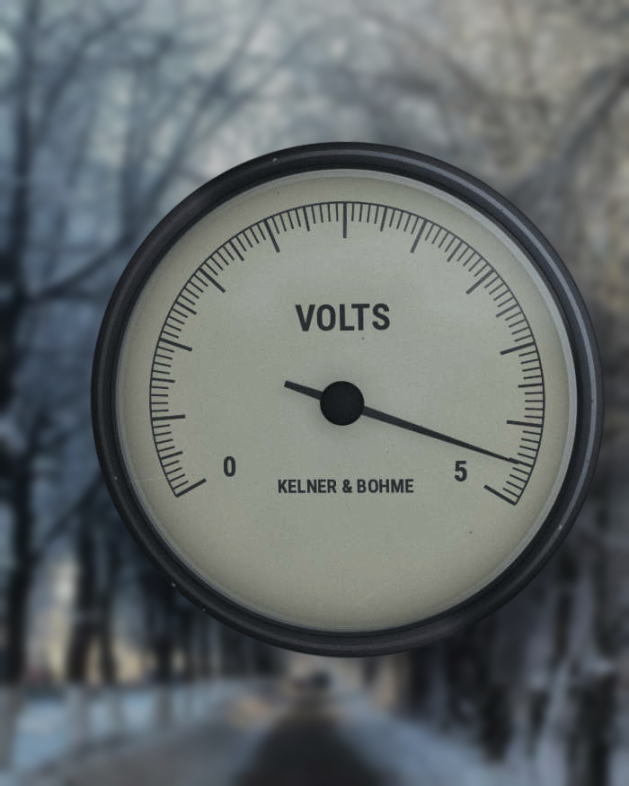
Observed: 4.75 V
